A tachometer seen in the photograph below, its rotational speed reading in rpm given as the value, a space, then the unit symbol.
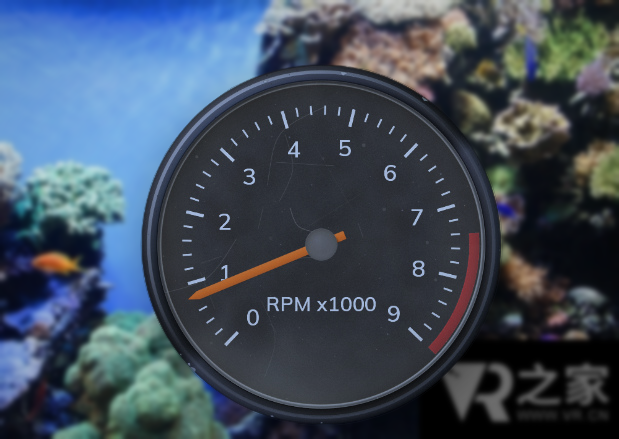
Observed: 800 rpm
